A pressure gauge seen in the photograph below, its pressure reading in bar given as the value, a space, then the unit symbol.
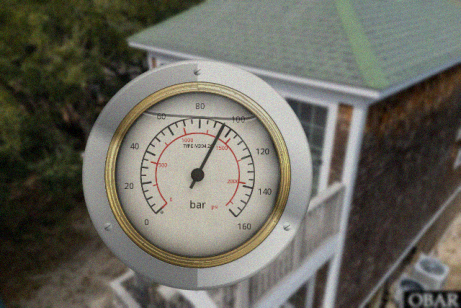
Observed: 95 bar
